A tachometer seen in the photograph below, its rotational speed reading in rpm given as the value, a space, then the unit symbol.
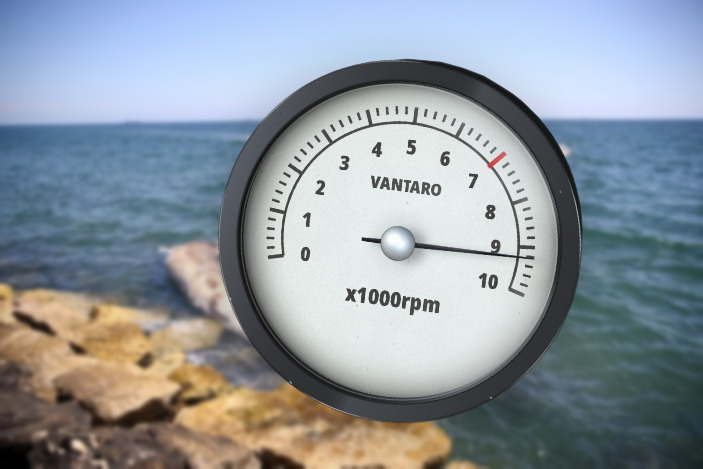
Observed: 9200 rpm
